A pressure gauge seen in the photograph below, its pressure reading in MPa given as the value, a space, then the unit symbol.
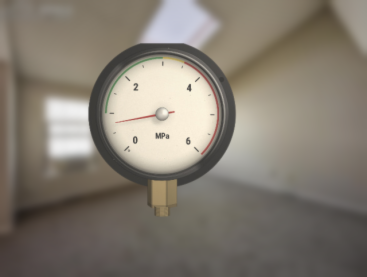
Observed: 0.75 MPa
